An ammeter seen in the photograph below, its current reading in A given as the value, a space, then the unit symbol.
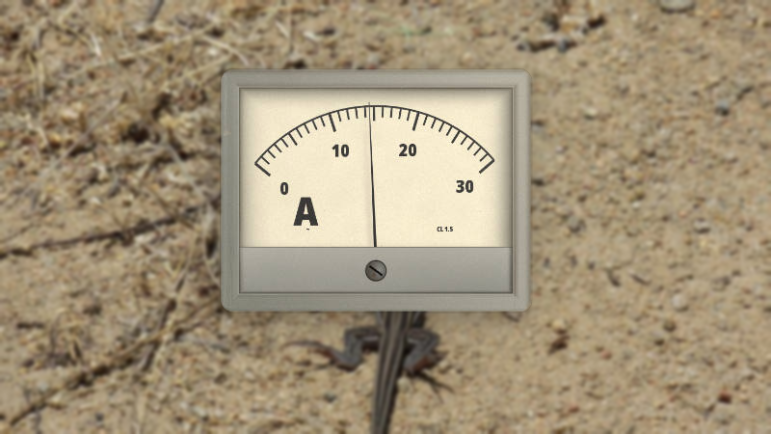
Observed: 14.5 A
